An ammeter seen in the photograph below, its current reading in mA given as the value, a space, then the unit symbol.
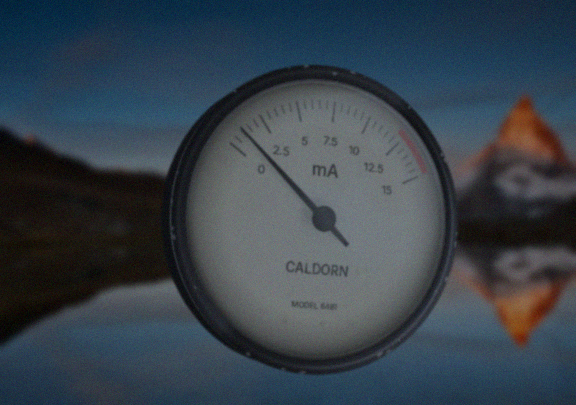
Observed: 1 mA
